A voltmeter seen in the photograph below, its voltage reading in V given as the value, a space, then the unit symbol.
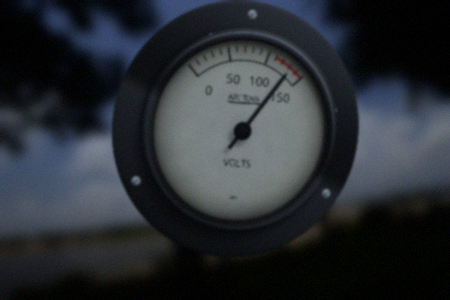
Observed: 130 V
